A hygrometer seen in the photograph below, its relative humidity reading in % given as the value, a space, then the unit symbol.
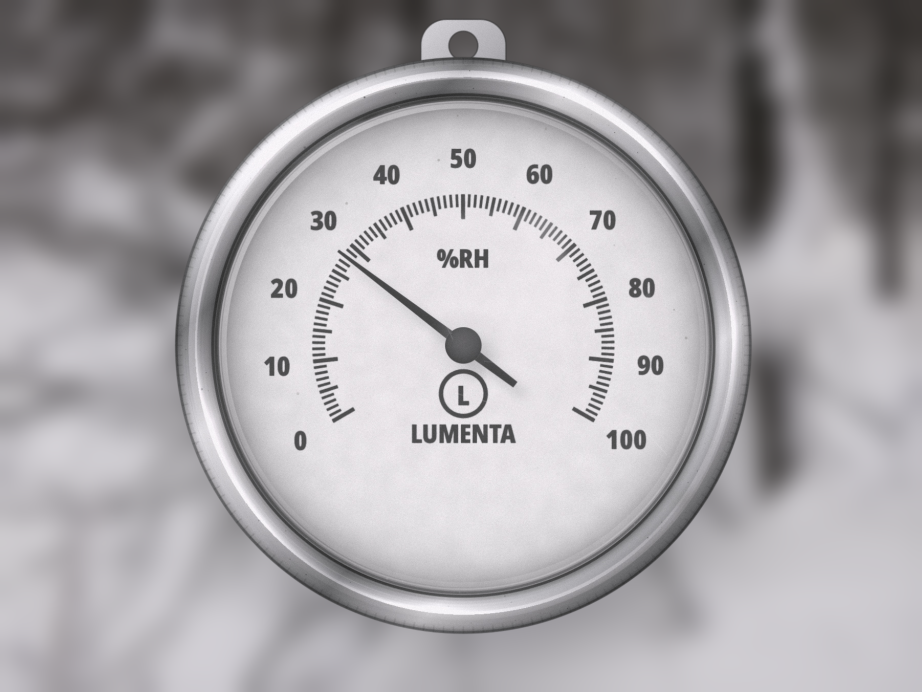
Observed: 28 %
